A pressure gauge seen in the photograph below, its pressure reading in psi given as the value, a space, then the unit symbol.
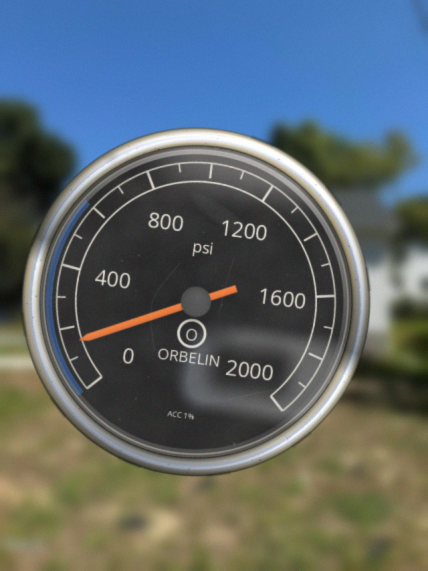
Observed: 150 psi
